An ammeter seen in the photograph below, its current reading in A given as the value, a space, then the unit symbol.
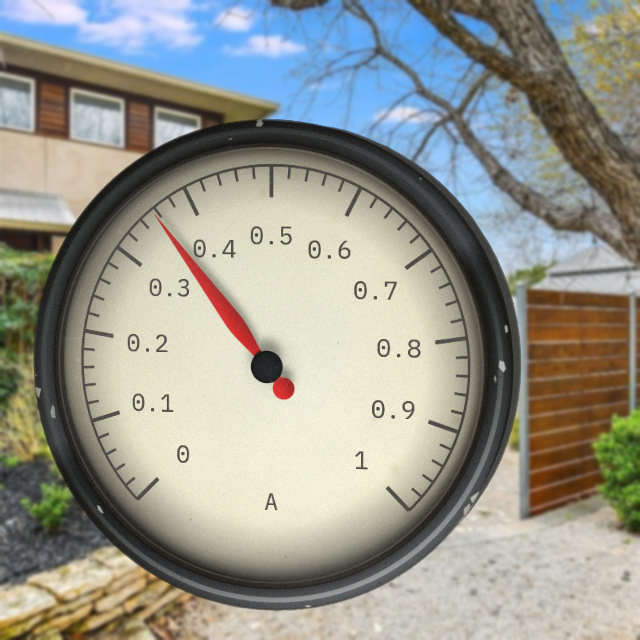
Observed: 0.36 A
